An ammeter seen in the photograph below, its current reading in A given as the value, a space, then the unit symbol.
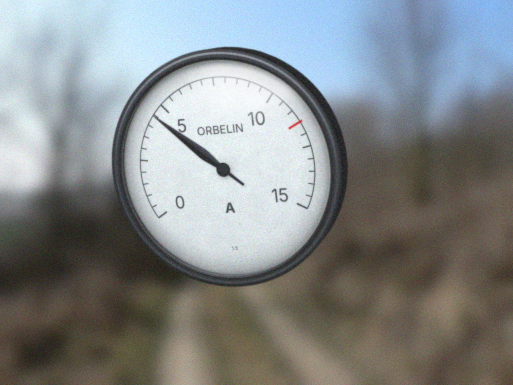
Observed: 4.5 A
